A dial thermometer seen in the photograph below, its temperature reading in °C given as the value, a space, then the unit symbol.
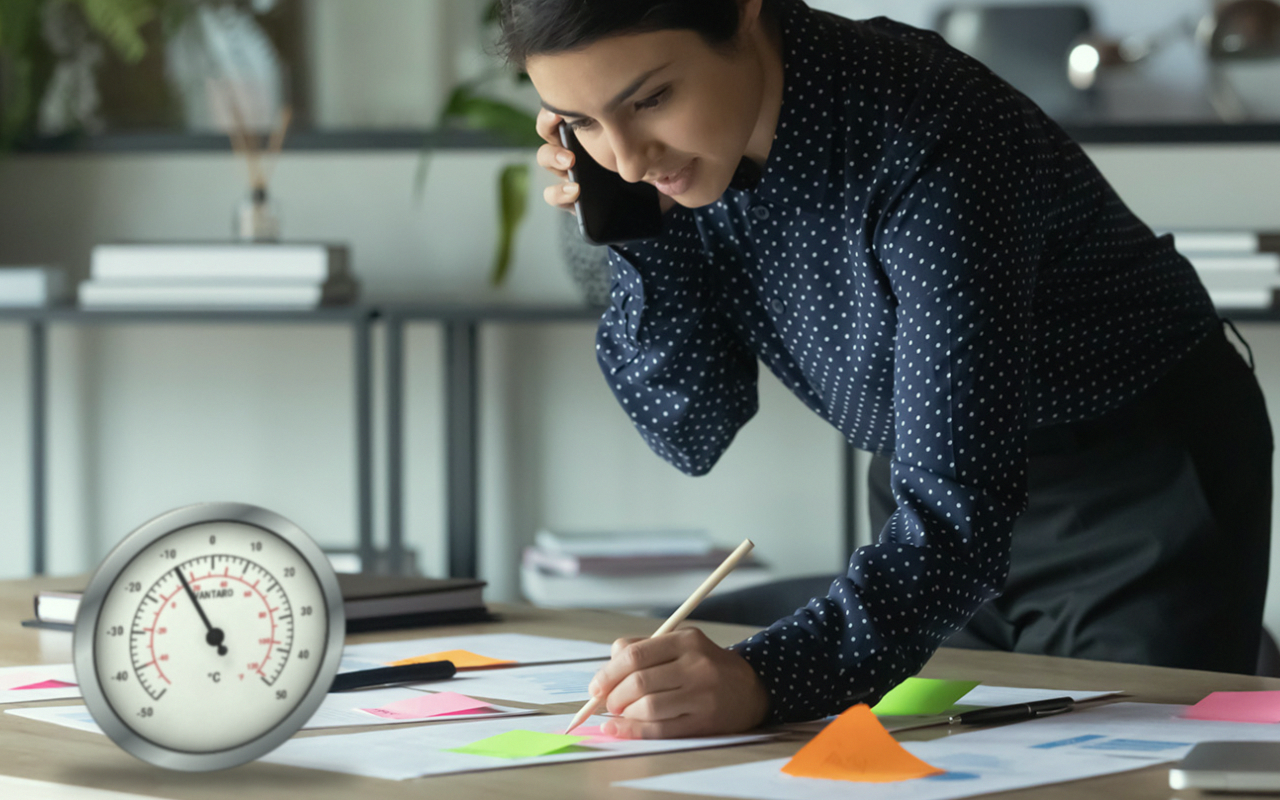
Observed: -10 °C
